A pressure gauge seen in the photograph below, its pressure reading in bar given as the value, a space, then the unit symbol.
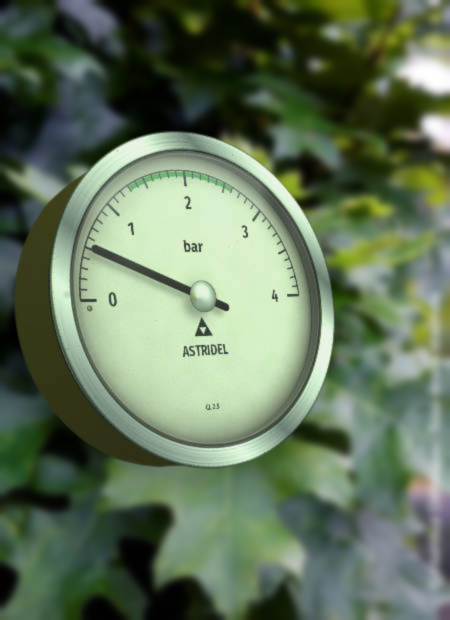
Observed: 0.5 bar
